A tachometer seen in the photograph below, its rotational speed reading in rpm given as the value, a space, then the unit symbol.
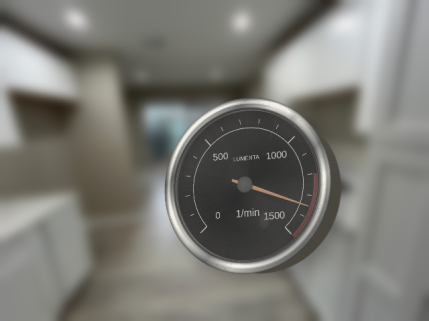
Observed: 1350 rpm
